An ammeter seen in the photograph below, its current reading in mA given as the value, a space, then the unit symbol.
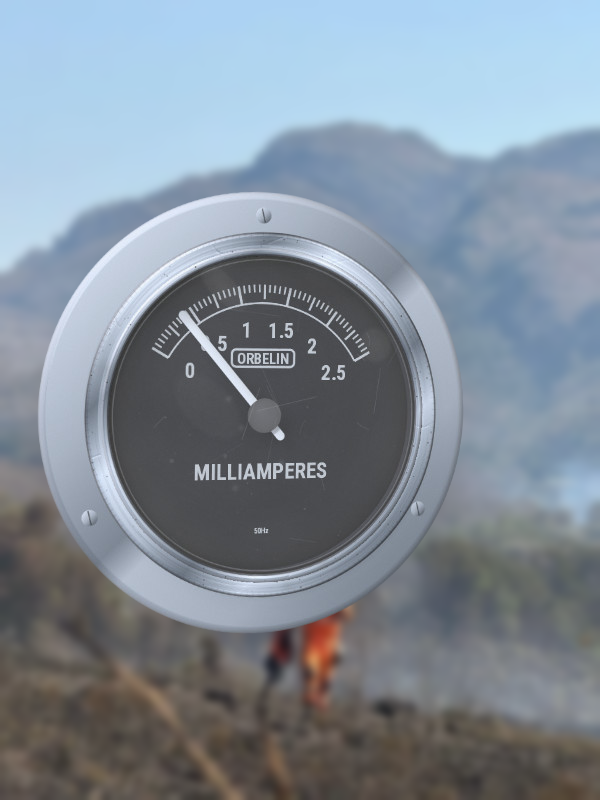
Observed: 0.4 mA
